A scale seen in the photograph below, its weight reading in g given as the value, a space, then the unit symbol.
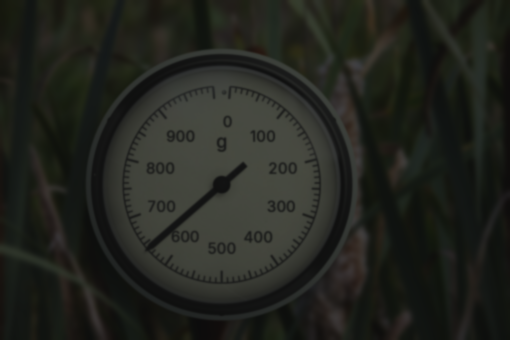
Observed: 640 g
